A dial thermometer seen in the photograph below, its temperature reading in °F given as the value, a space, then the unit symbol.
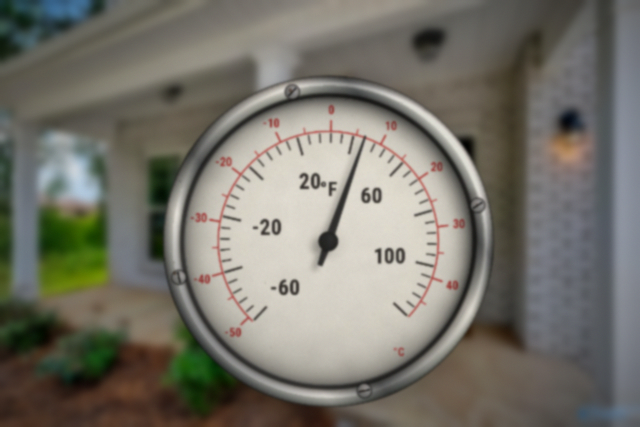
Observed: 44 °F
